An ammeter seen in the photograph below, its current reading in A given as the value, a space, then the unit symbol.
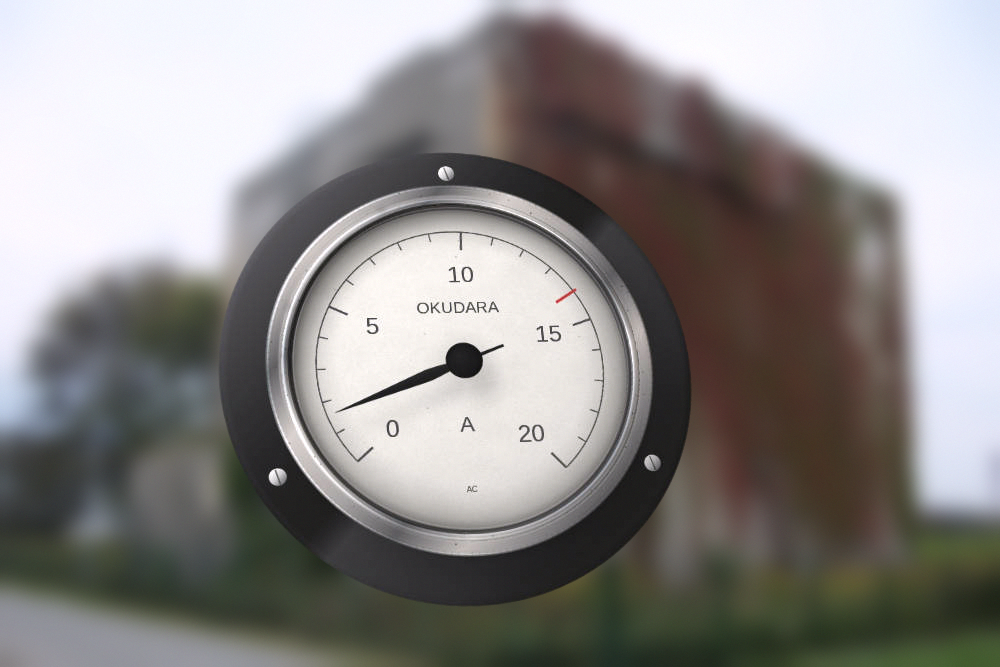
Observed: 1.5 A
